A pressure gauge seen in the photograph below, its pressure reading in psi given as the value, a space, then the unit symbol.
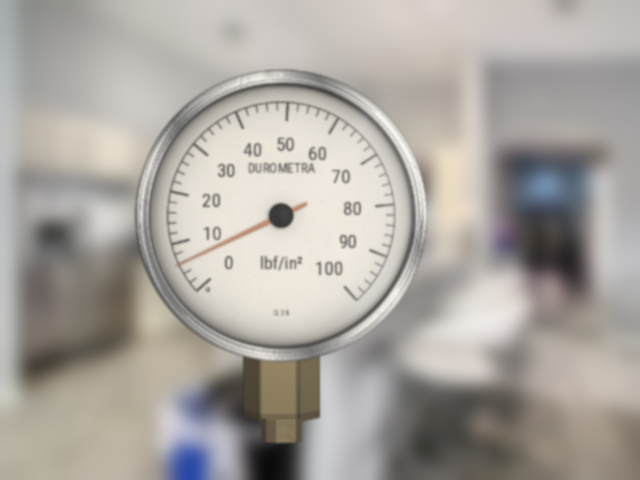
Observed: 6 psi
